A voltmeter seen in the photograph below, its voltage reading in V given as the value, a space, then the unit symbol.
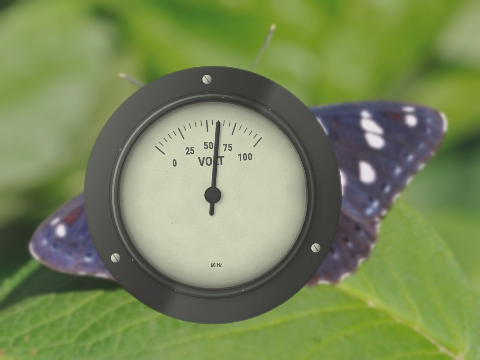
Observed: 60 V
